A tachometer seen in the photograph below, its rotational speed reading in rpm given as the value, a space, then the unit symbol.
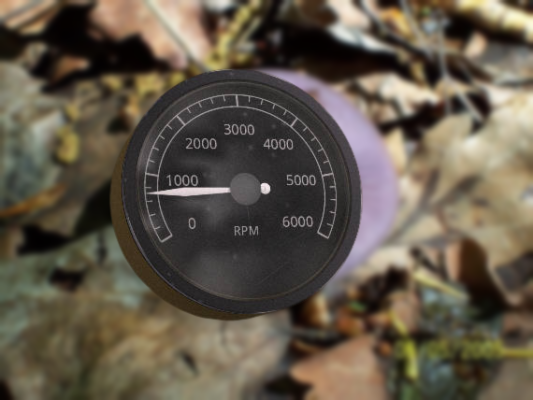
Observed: 700 rpm
